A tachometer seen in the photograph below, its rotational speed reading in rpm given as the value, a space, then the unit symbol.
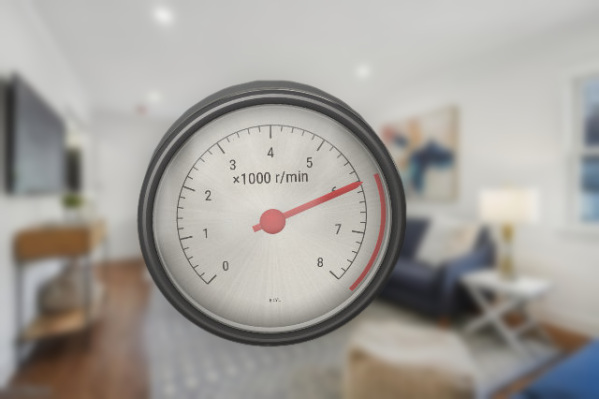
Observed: 6000 rpm
